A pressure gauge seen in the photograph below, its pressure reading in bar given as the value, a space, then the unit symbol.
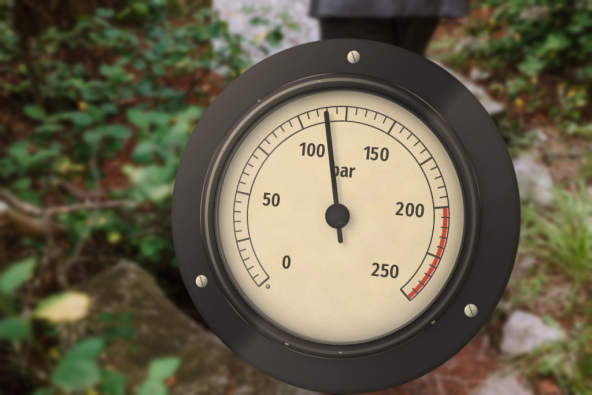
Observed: 115 bar
